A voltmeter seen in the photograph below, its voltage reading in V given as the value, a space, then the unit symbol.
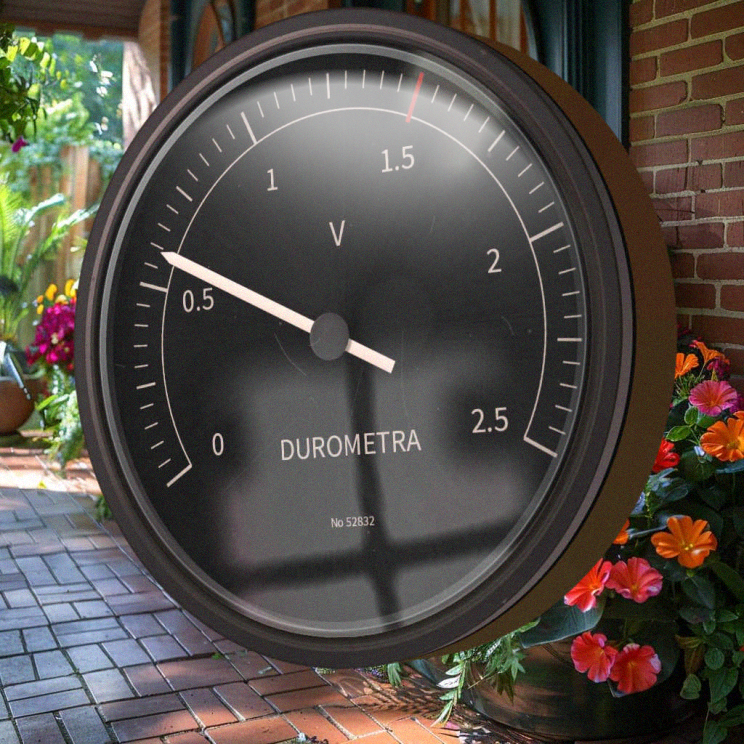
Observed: 0.6 V
